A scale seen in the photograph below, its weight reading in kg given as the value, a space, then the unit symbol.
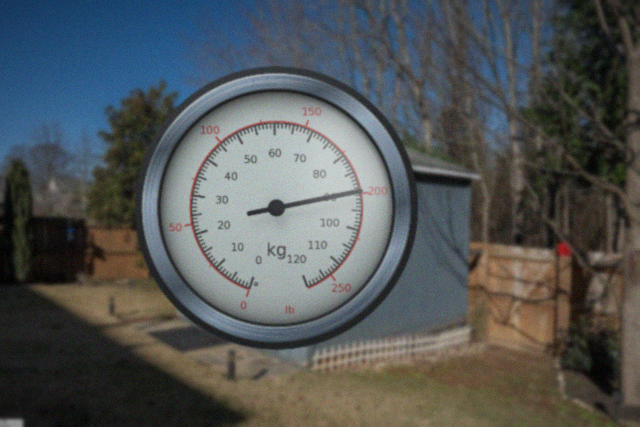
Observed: 90 kg
